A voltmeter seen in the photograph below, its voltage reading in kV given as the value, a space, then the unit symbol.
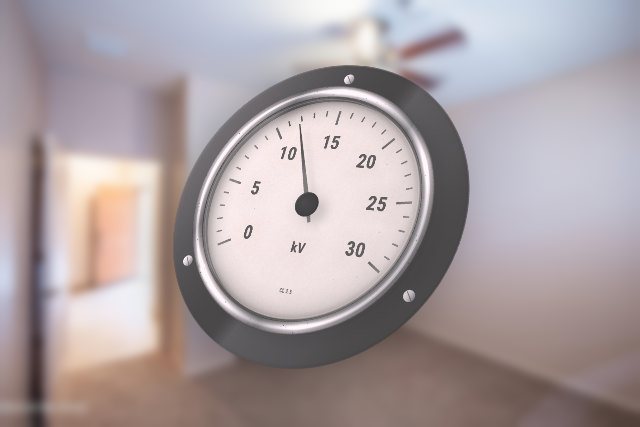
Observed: 12 kV
